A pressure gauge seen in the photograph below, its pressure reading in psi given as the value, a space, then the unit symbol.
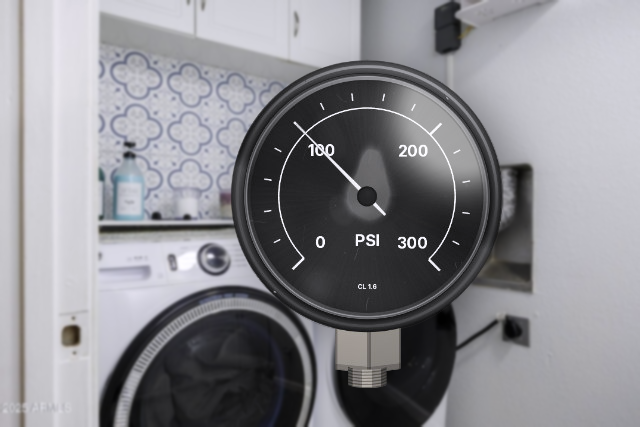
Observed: 100 psi
